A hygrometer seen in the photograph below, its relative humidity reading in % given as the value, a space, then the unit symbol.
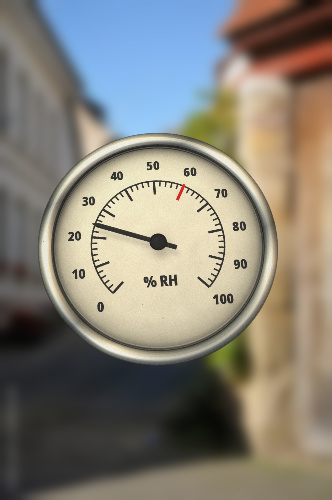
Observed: 24 %
